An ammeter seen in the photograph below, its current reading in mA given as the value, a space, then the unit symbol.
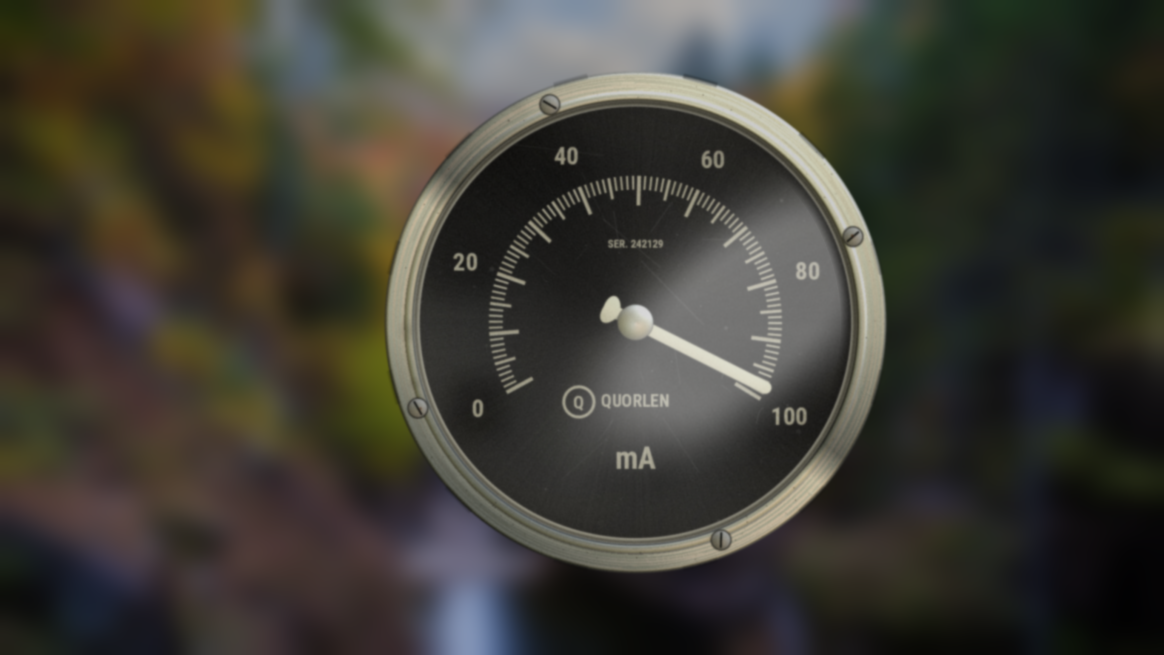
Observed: 98 mA
